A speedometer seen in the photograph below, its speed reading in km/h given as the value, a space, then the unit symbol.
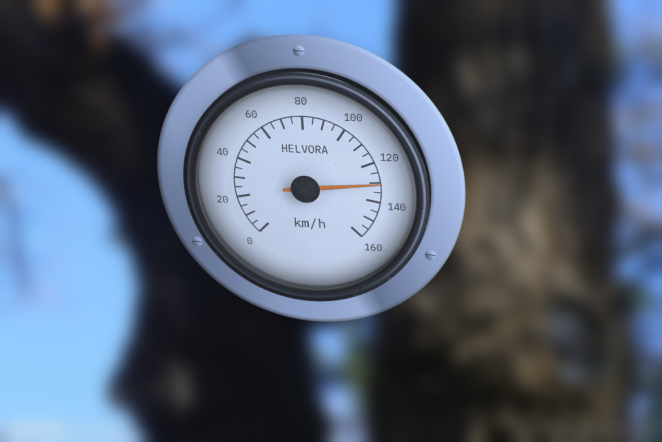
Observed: 130 km/h
